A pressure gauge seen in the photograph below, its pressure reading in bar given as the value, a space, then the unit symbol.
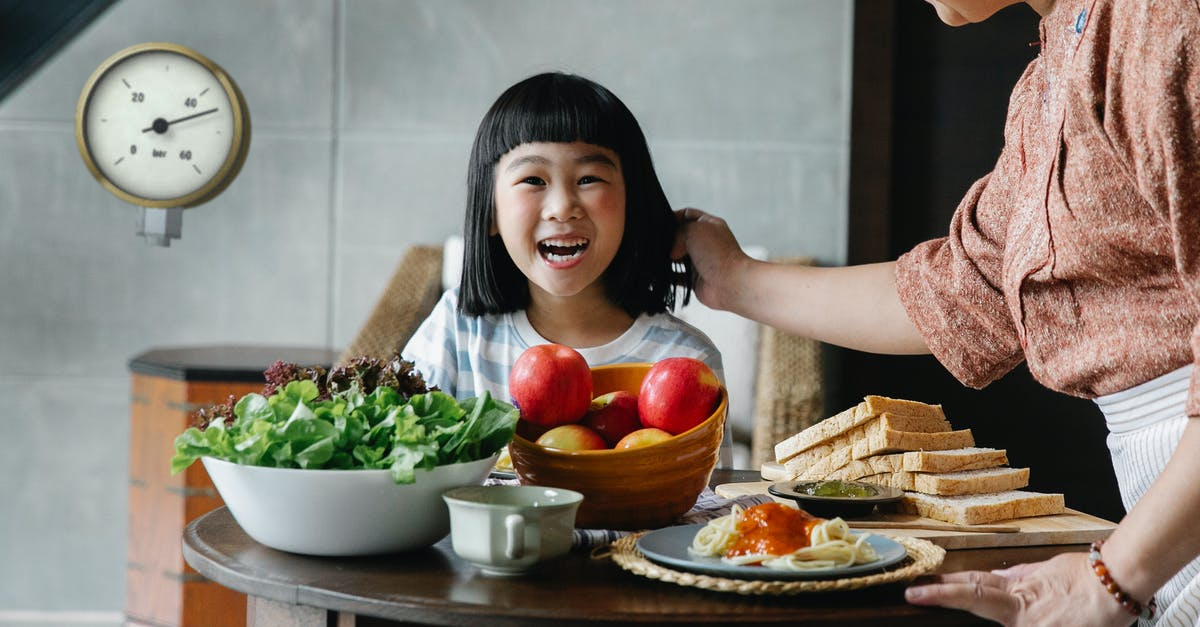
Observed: 45 bar
